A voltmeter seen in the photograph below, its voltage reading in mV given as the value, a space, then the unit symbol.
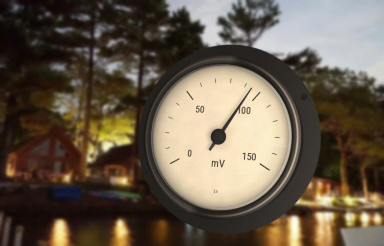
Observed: 95 mV
